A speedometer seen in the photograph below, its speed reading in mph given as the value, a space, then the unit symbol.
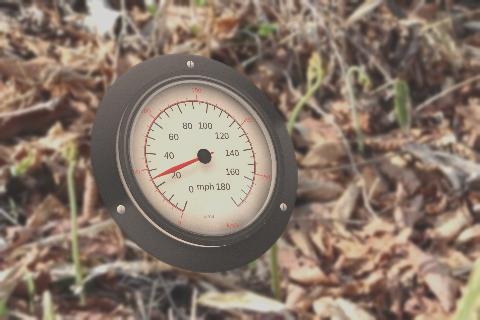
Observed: 25 mph
